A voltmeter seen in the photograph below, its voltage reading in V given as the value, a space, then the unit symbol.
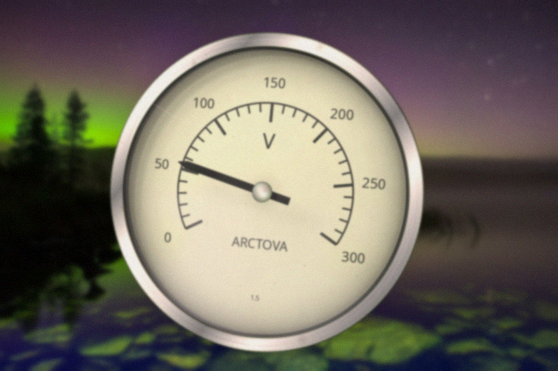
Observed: 55 V
